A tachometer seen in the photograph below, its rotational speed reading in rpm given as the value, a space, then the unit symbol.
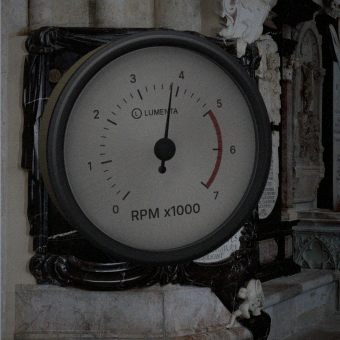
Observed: 3800 rpm
